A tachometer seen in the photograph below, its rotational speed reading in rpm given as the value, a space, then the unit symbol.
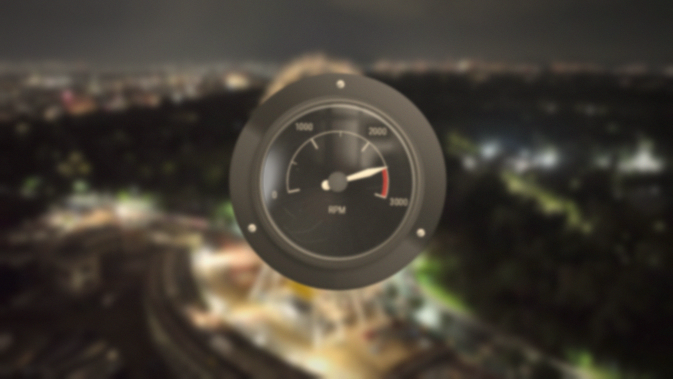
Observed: 2500 rpm
